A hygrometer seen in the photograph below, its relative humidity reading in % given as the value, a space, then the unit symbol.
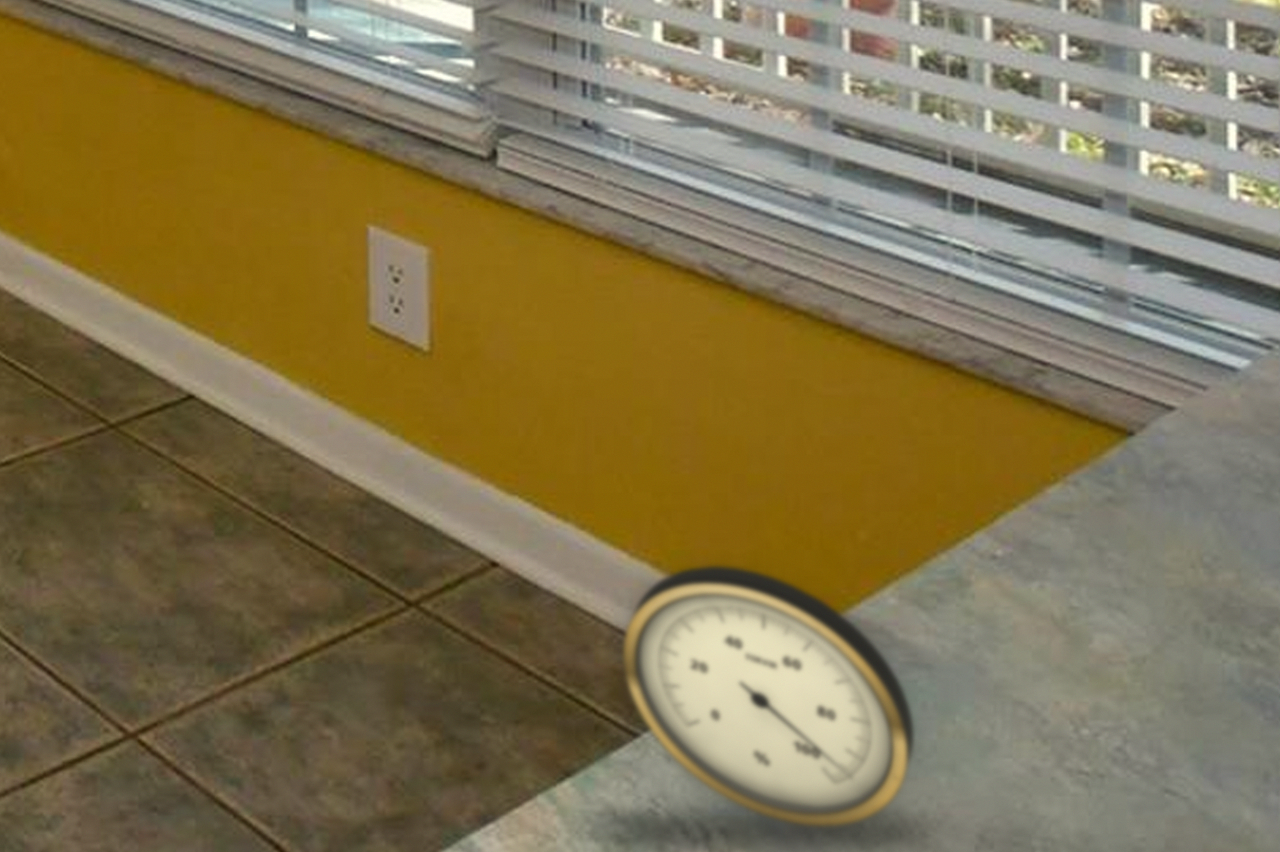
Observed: 95 %
